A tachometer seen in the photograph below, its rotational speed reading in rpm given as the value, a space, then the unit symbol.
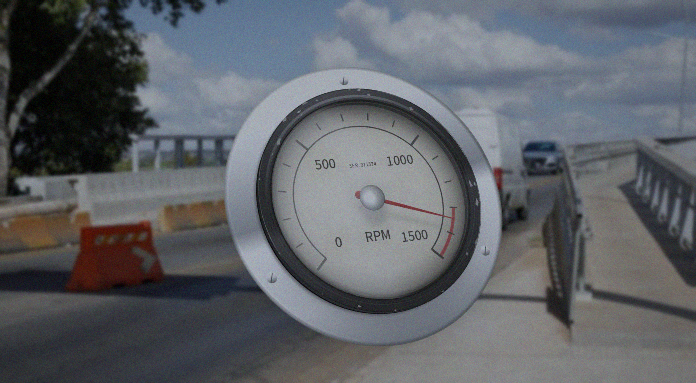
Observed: 1350 rpm
